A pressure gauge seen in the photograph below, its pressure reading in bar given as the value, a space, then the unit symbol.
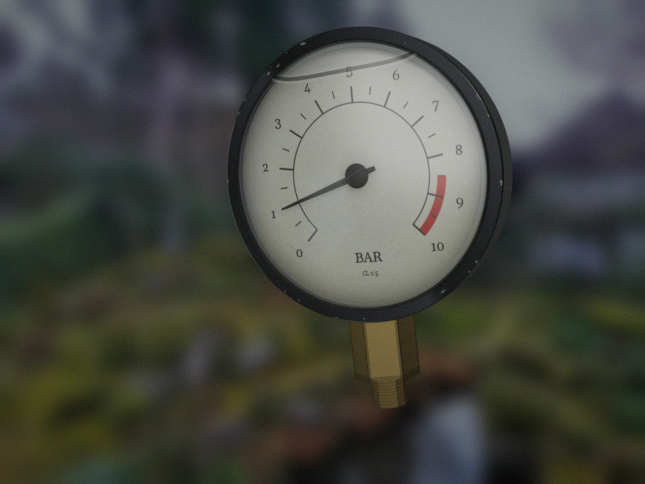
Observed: 1 bar
